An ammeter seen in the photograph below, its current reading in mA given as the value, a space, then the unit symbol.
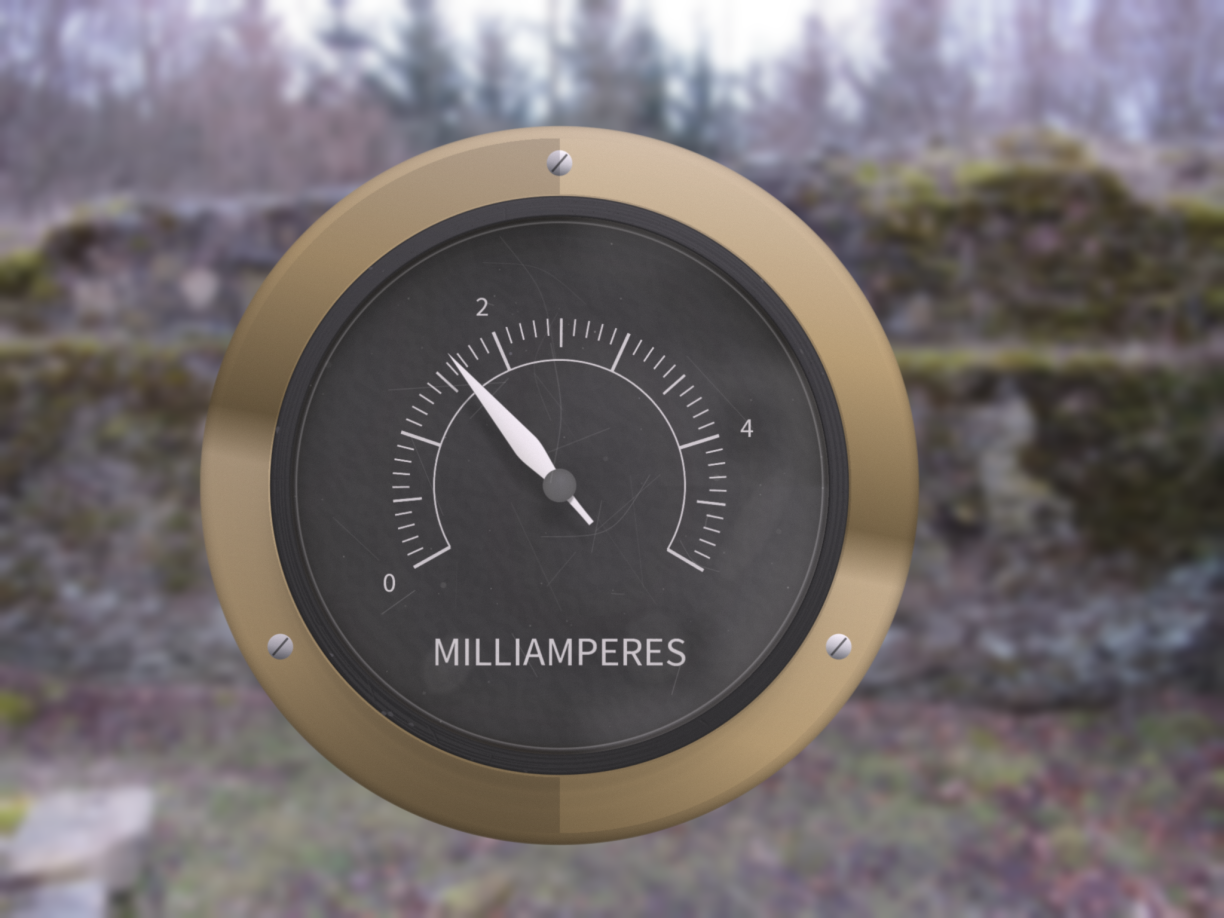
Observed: 1.65 mA
